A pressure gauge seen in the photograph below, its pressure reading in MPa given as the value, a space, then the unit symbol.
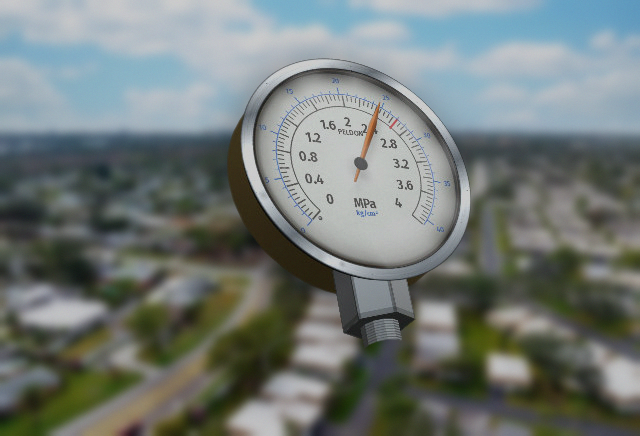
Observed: 2.4 MPa
